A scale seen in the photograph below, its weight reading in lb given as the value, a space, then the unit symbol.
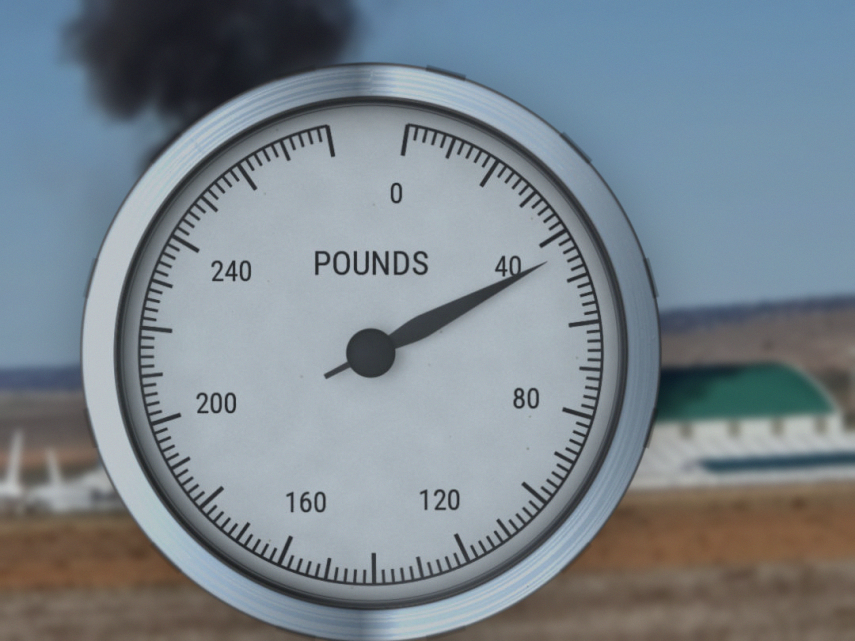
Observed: 44 lb
